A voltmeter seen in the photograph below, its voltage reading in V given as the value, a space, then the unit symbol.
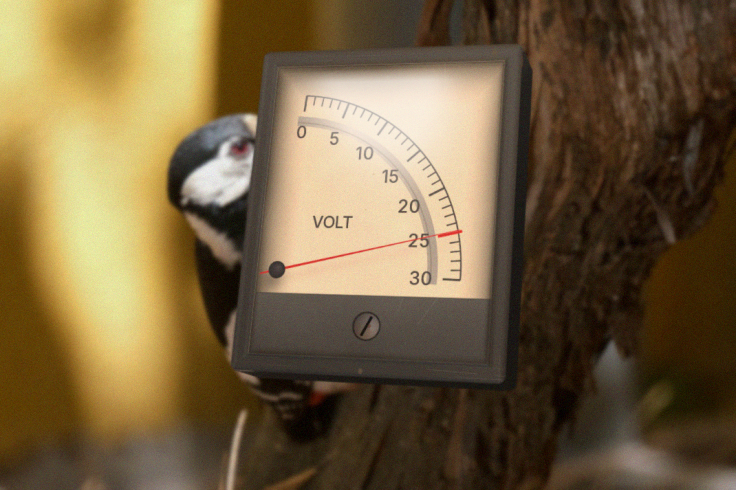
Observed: 25 V
